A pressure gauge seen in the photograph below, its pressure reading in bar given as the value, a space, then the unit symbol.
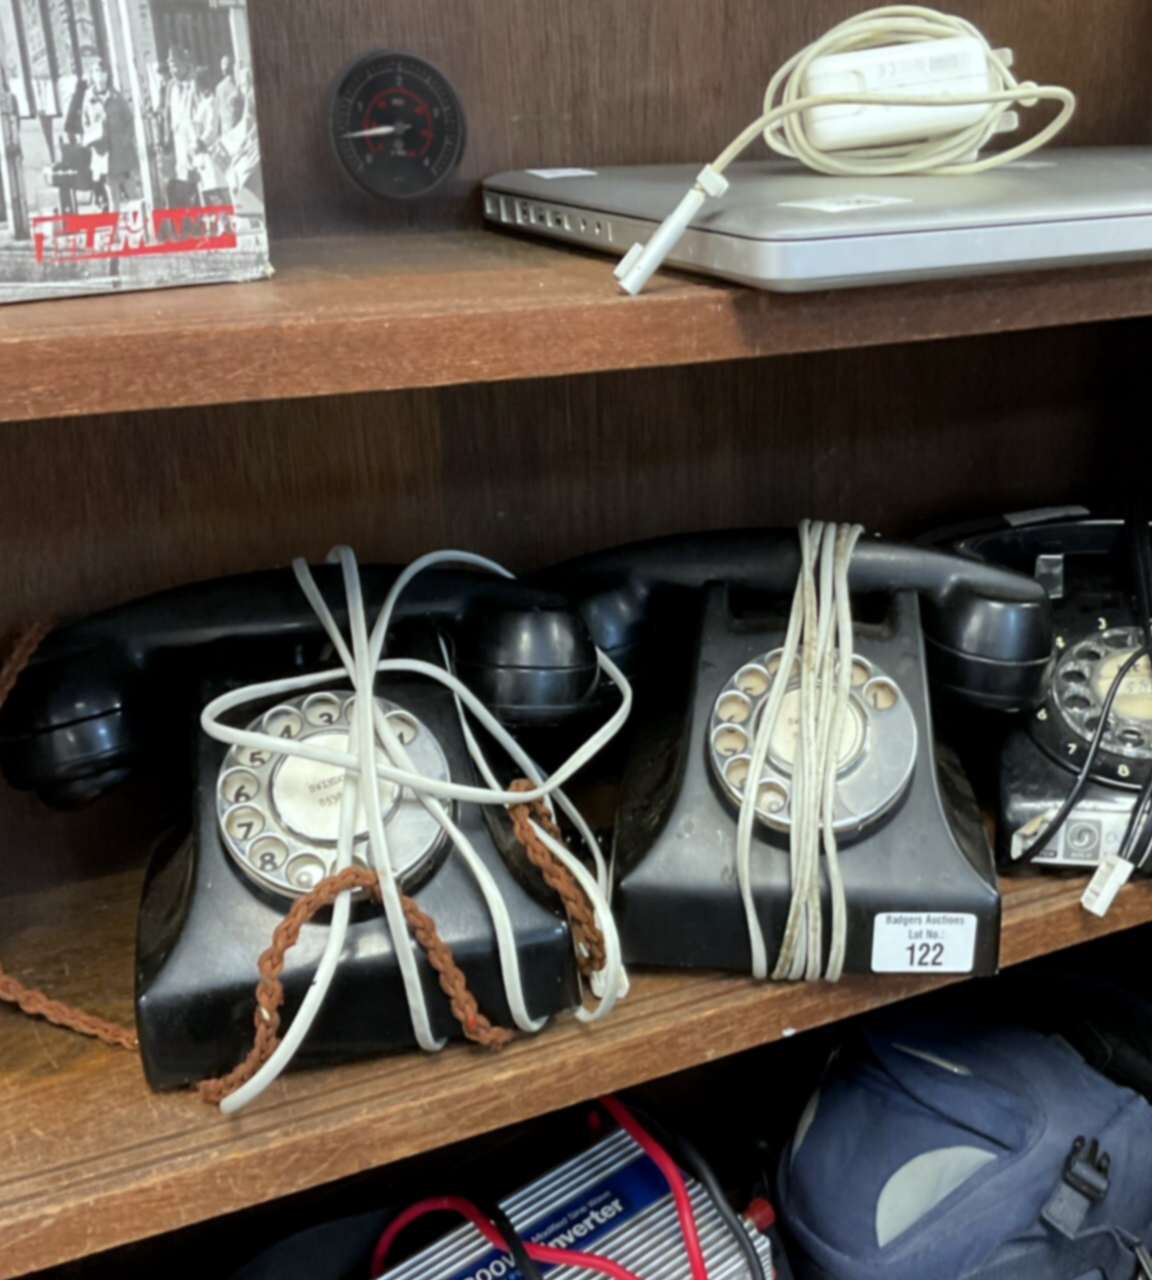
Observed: 0.5 bar
